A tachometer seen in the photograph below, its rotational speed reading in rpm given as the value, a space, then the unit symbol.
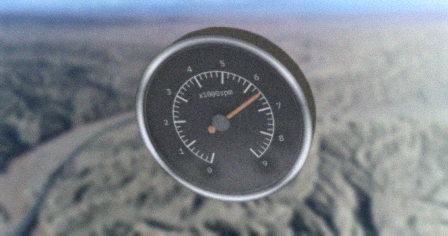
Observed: 6400 rpm
